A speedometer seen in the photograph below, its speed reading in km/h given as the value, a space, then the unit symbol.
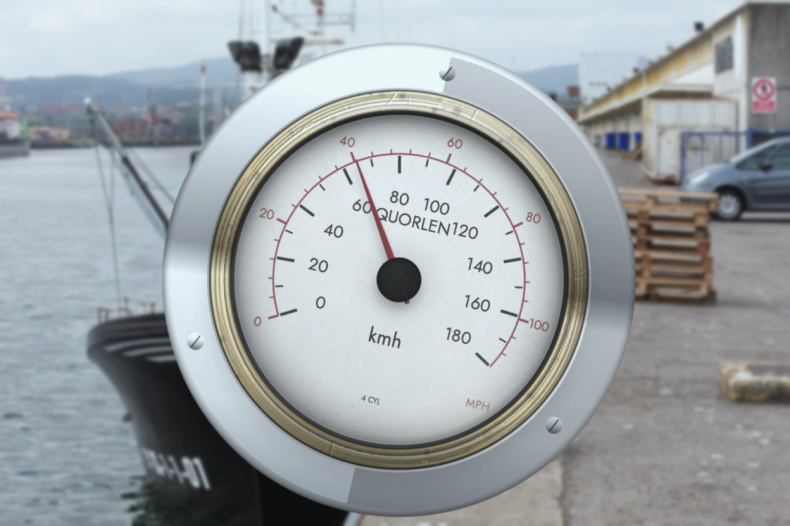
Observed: 65 km/h
